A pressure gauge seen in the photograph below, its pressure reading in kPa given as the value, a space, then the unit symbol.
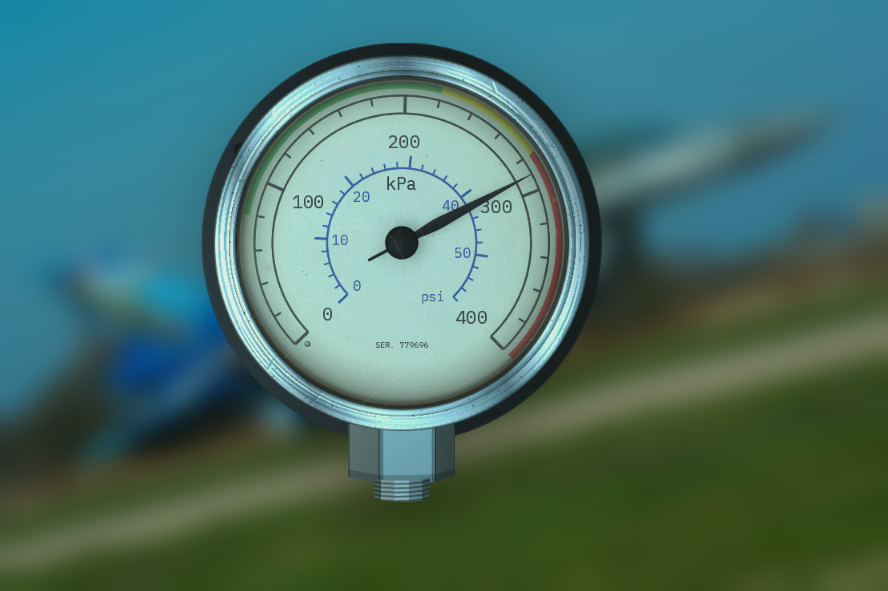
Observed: 290 kPa
